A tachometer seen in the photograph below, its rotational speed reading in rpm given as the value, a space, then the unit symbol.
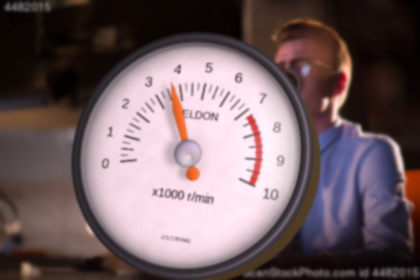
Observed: 3750 rpm
